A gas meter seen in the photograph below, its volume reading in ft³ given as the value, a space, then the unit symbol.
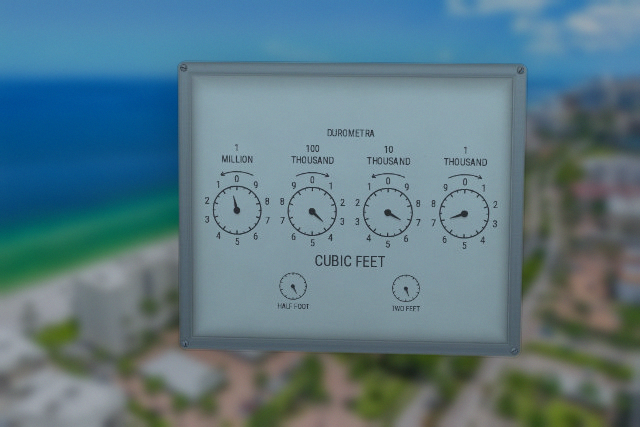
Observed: 36700 ft³
